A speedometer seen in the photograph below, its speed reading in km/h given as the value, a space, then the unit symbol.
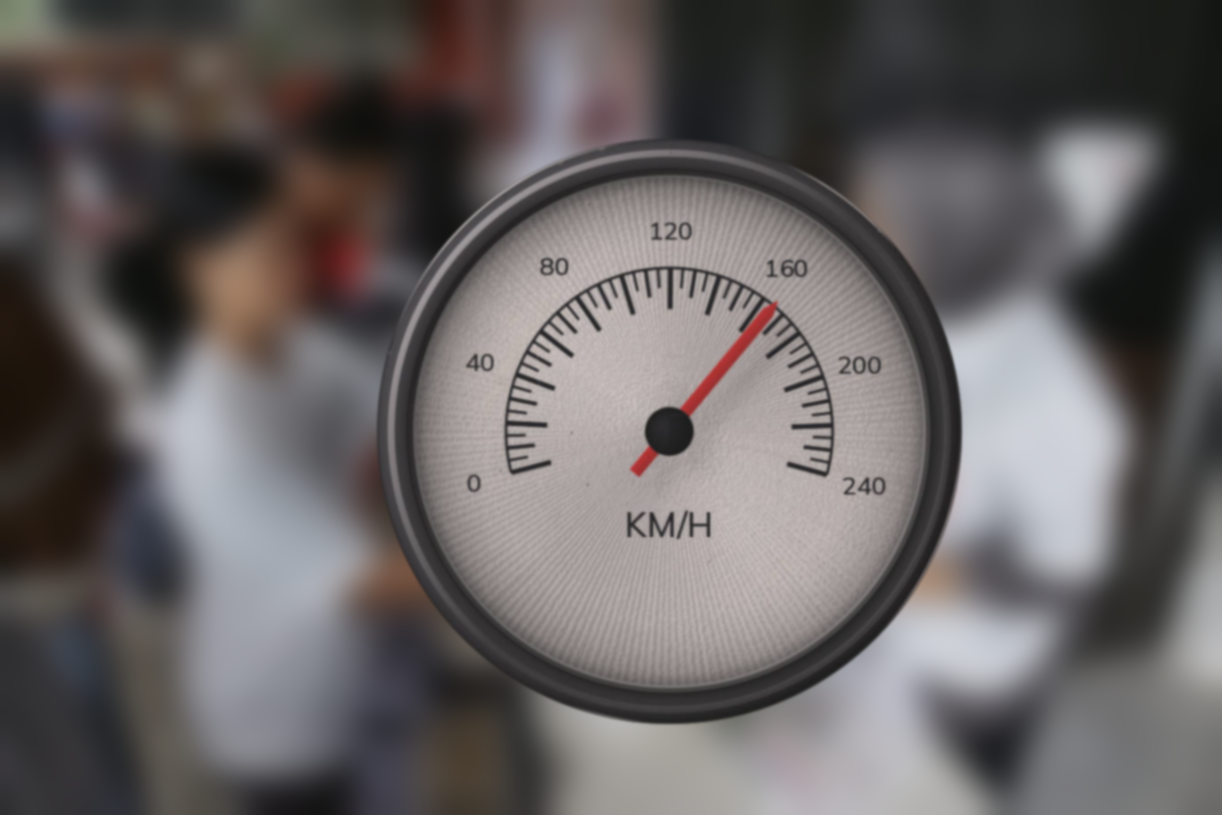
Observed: 165 km/h
